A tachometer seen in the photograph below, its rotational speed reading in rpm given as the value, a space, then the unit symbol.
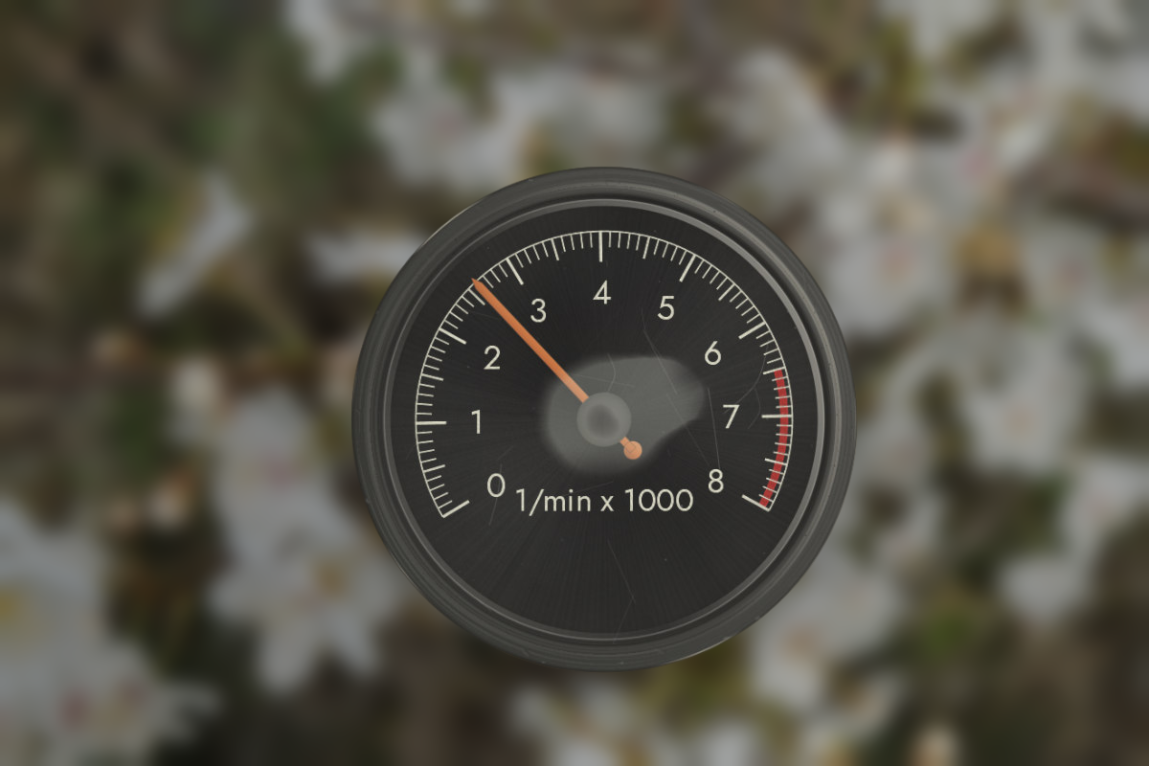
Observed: 2600 rpm
